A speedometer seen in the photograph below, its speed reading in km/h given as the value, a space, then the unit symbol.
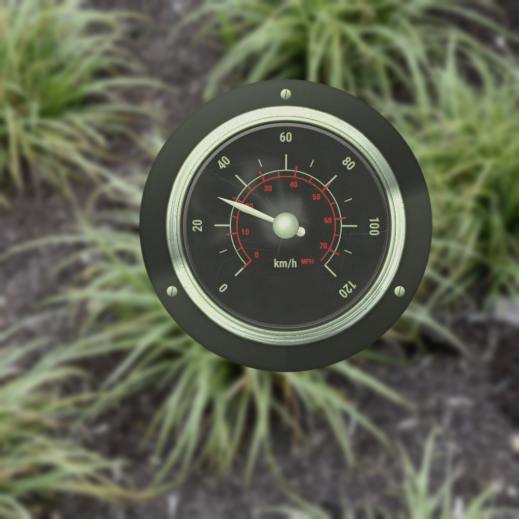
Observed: 30 km/h
